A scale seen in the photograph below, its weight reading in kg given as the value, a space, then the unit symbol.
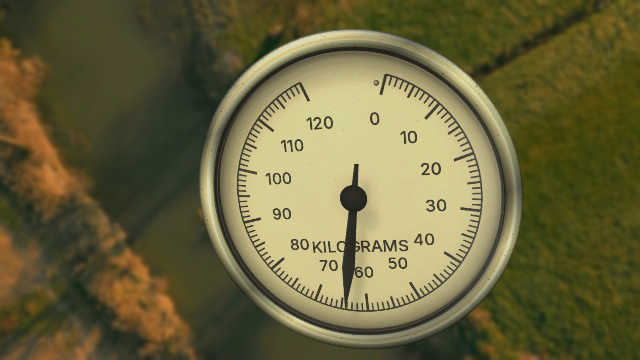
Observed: 64 kg
